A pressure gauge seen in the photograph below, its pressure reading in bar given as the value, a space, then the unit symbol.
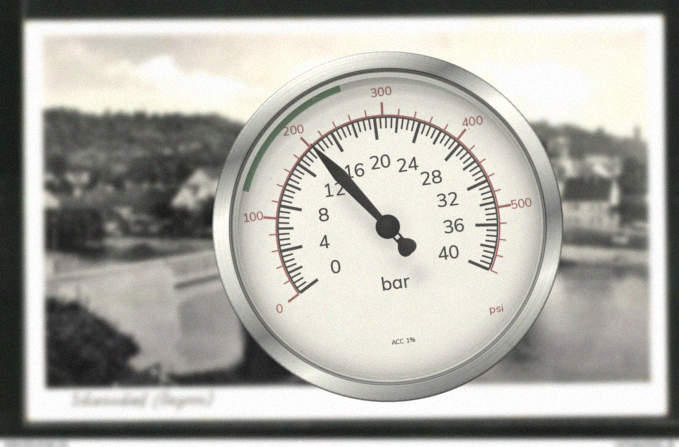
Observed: 14 bar
